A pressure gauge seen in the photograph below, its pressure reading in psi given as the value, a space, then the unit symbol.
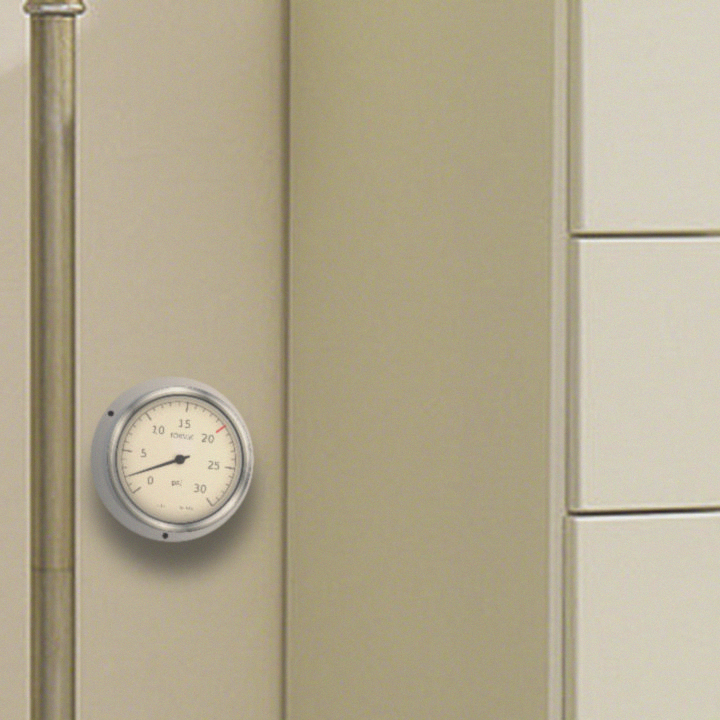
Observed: 2 psi
